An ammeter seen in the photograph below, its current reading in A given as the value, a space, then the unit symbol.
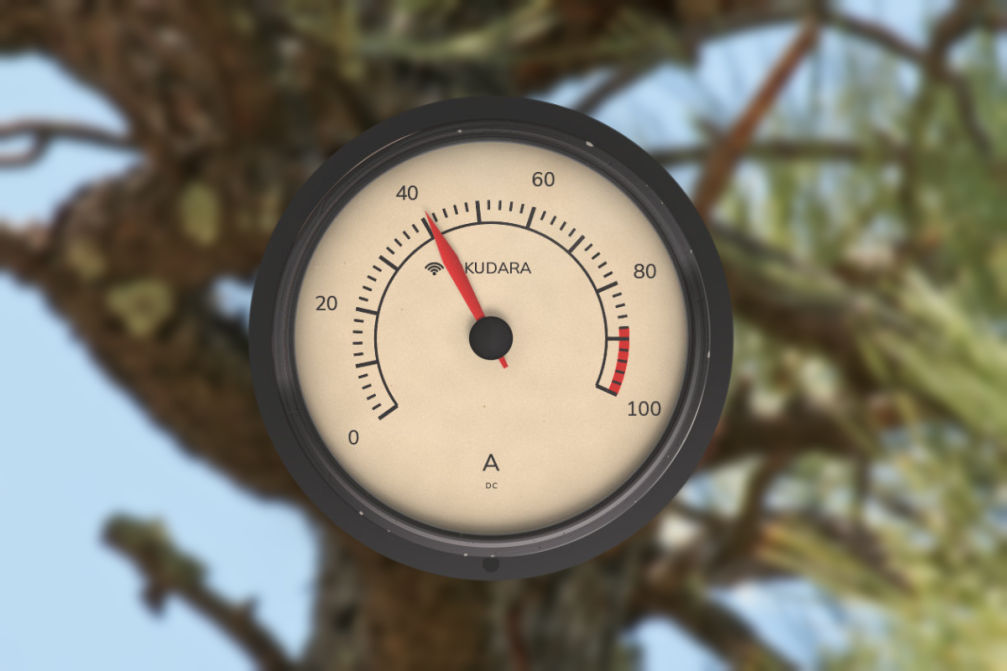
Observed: 41 A
